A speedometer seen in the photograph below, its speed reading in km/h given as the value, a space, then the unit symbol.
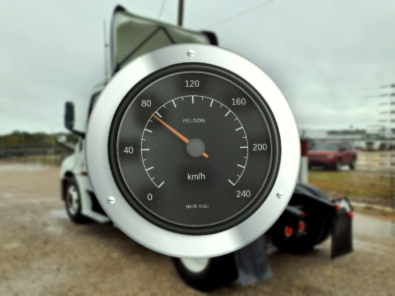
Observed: 75 km/h
